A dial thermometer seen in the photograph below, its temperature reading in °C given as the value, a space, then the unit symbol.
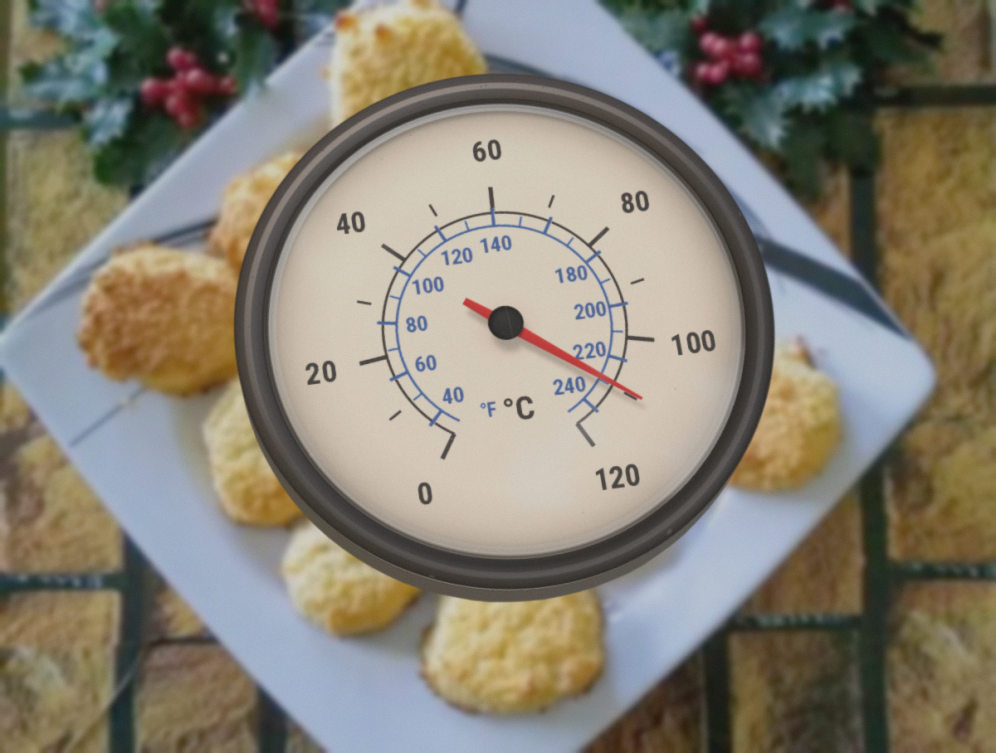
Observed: 110 °C
